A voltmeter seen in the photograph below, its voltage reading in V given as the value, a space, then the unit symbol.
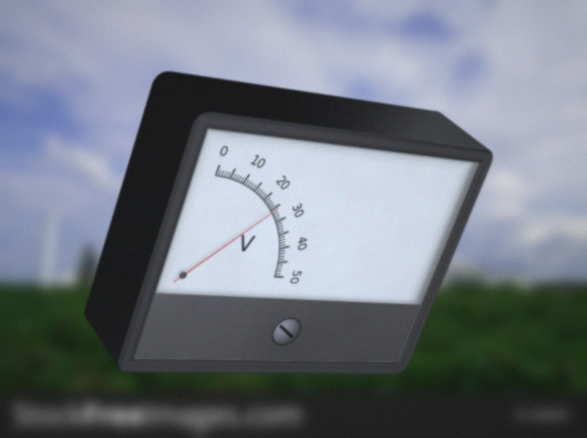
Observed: 25 V
